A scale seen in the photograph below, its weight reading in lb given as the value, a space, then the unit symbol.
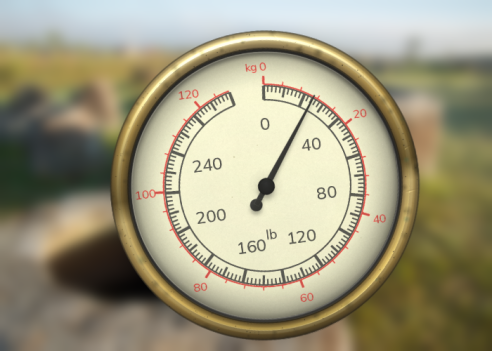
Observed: 24 lb
